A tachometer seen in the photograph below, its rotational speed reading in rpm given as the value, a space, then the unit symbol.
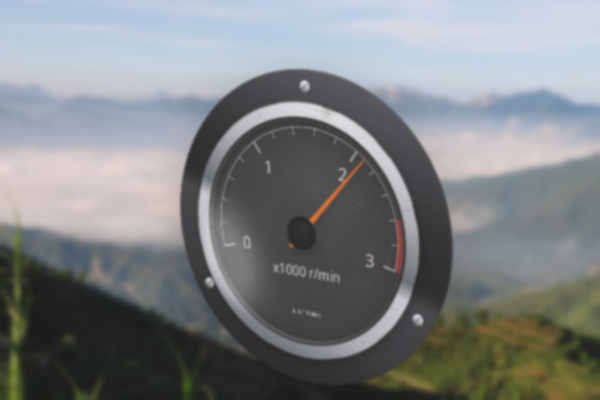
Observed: 2100 rpm
